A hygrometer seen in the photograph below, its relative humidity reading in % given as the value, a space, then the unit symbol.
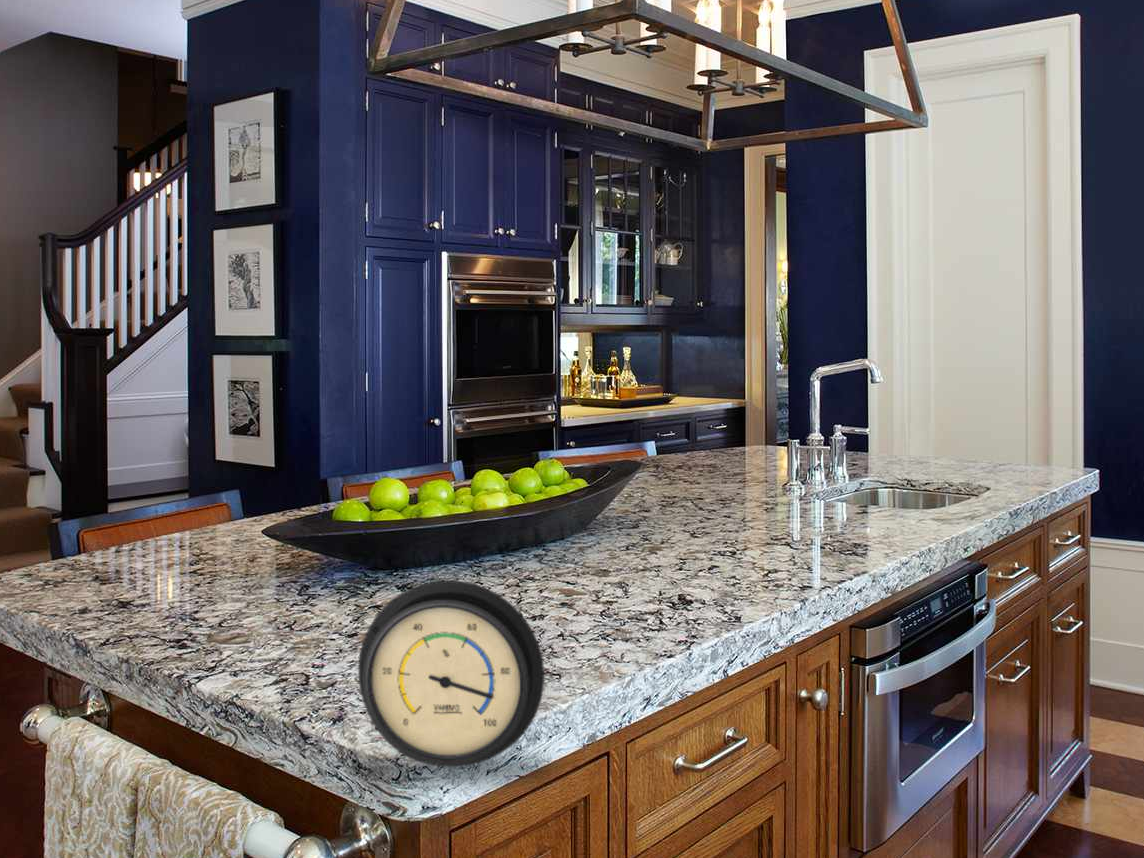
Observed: 90 %
